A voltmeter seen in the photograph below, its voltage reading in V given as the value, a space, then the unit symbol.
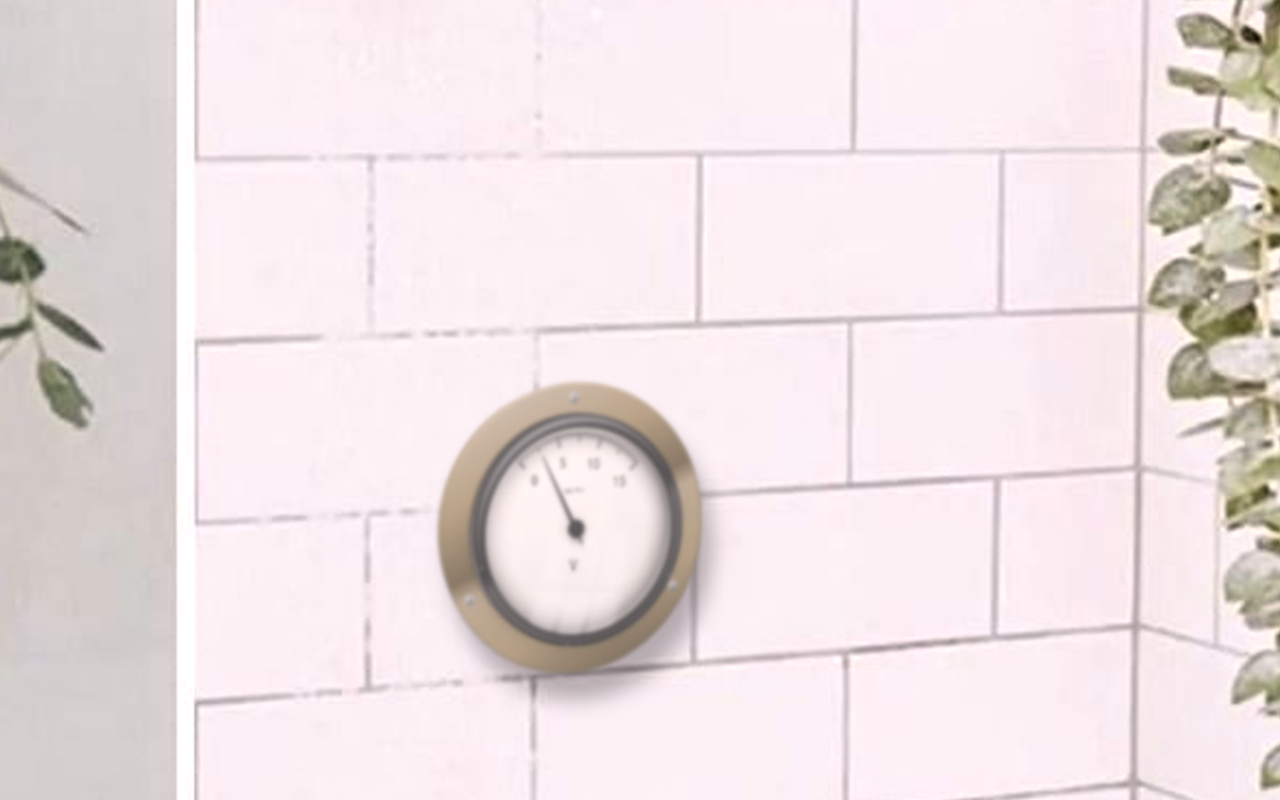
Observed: 2.5 V
